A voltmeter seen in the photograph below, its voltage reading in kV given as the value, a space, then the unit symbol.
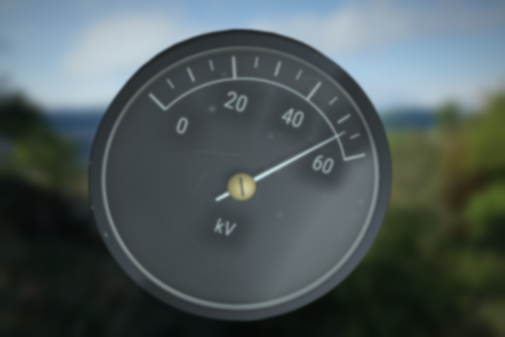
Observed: 52.5 kV
